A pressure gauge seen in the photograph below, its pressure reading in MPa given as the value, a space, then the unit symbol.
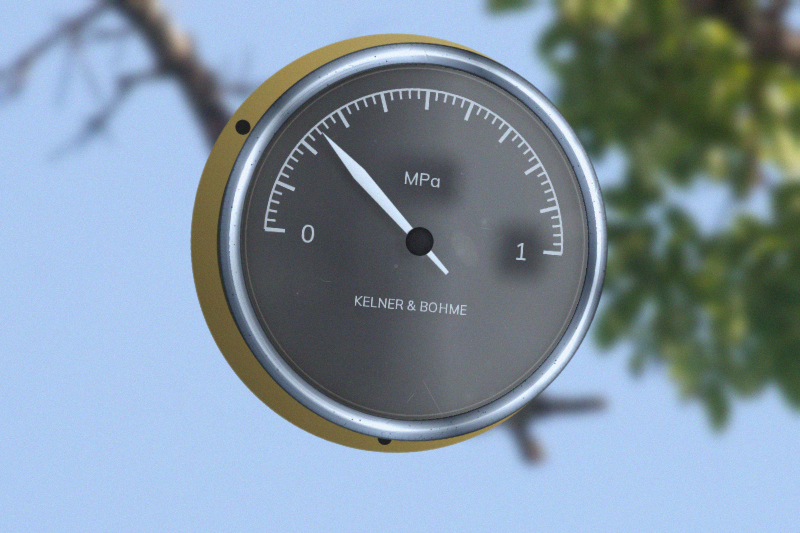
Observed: 0.24 MPa
